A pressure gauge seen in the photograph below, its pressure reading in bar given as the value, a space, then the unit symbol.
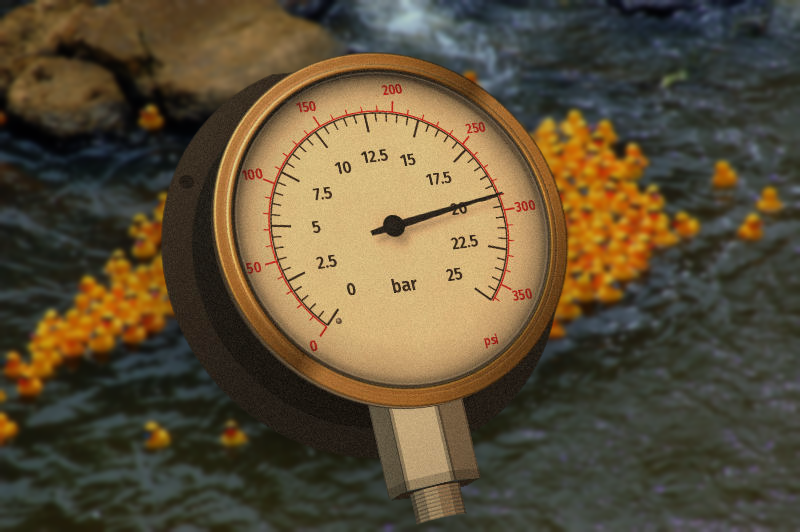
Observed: 20 bar
